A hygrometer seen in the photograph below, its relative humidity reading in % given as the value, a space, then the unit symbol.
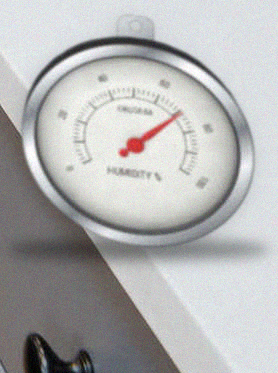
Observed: 70 %
